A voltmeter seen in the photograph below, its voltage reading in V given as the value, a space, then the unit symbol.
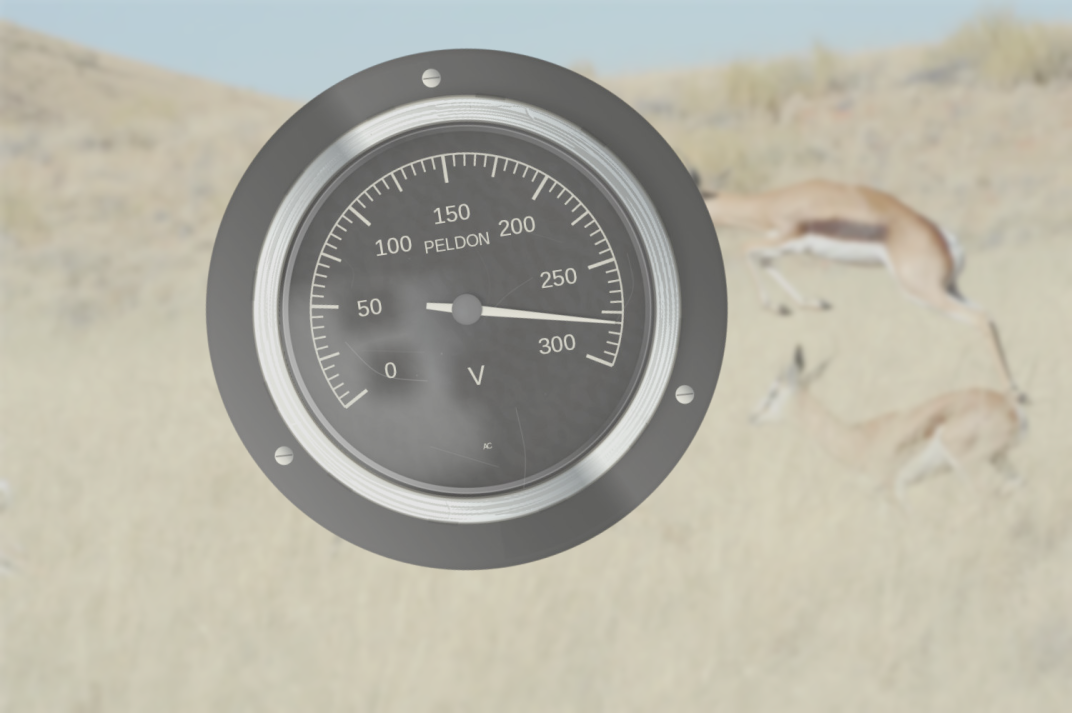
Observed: 280 V
